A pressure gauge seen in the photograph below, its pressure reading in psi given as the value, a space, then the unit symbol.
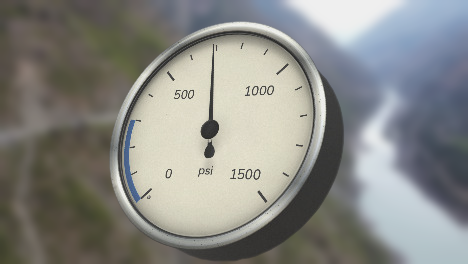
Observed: 700 psi
